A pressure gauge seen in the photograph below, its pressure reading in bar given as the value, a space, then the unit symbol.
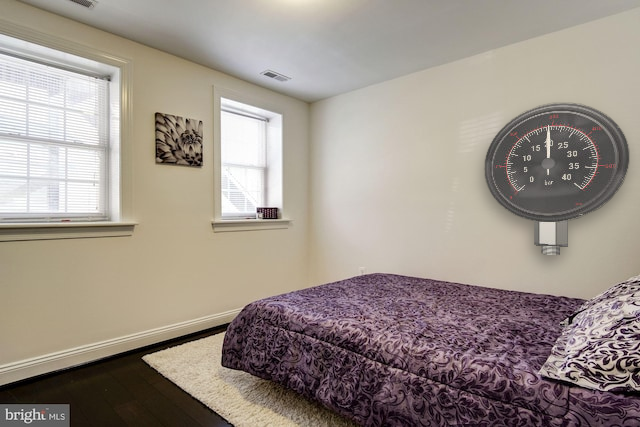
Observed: 20 bar
